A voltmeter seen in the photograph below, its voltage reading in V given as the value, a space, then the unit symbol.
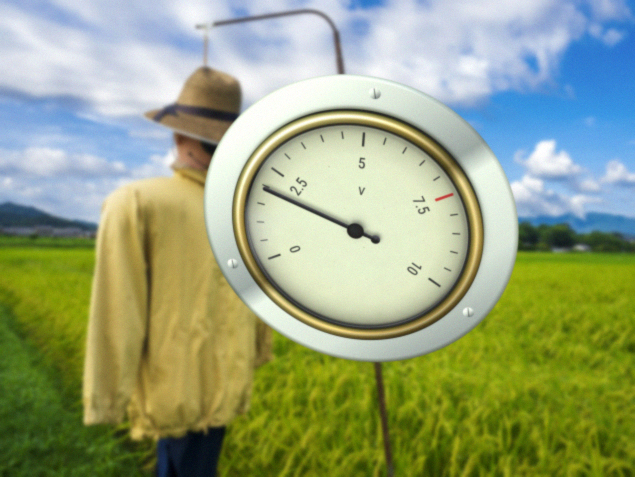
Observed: 2 V
